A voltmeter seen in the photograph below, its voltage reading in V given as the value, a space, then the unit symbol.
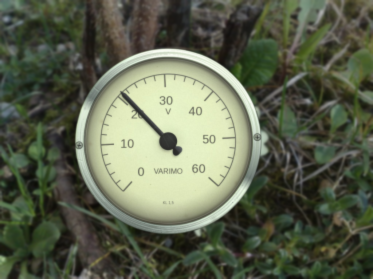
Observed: 21 V
